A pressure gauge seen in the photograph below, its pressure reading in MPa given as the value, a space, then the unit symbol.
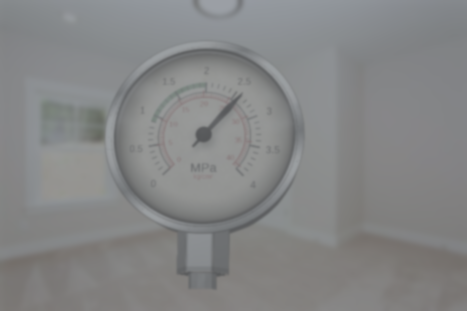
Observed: 2.6 MPa
